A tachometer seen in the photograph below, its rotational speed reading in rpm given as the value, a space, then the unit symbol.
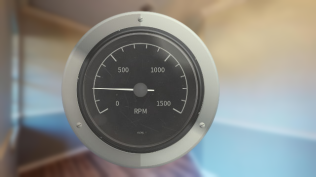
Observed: 200 rpm
